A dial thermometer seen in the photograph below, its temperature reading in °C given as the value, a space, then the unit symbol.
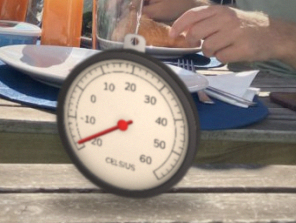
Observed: -18 °C
